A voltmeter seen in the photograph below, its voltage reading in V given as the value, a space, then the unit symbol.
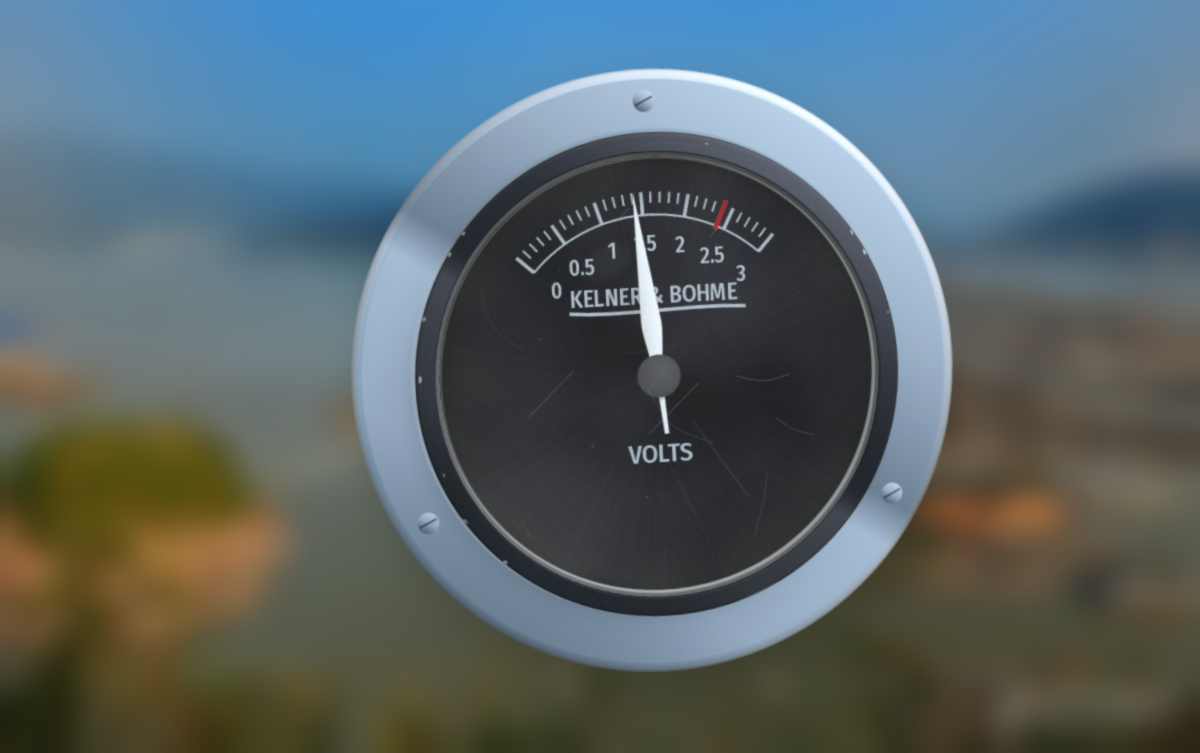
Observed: 1.4 V
